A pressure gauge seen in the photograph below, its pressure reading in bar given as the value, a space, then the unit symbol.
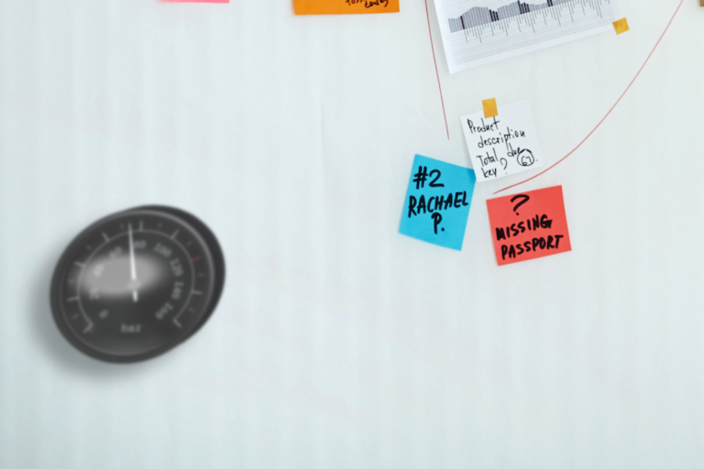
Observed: 75 bar
